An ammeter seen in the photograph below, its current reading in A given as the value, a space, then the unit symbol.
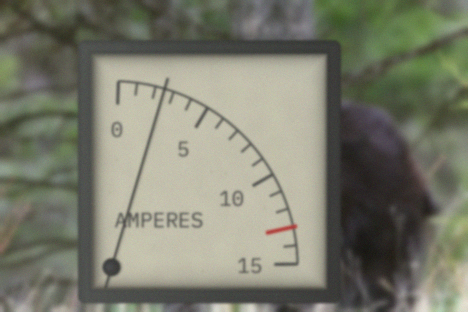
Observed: 2.5 A
